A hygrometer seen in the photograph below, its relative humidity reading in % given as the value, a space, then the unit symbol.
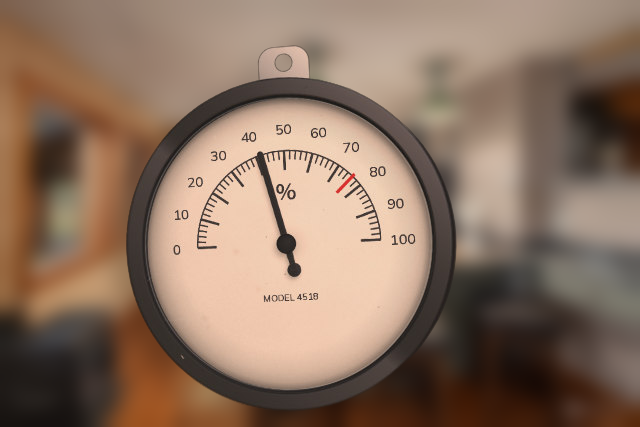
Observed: 42 %
